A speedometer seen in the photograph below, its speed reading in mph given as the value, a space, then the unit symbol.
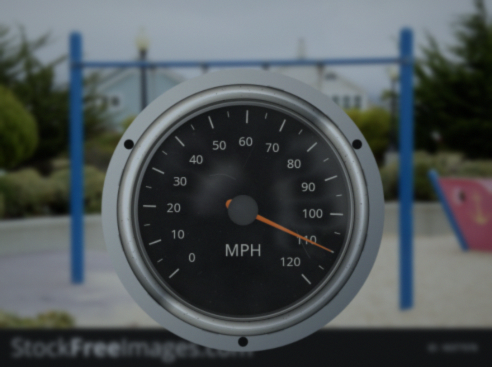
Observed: 110 mph
